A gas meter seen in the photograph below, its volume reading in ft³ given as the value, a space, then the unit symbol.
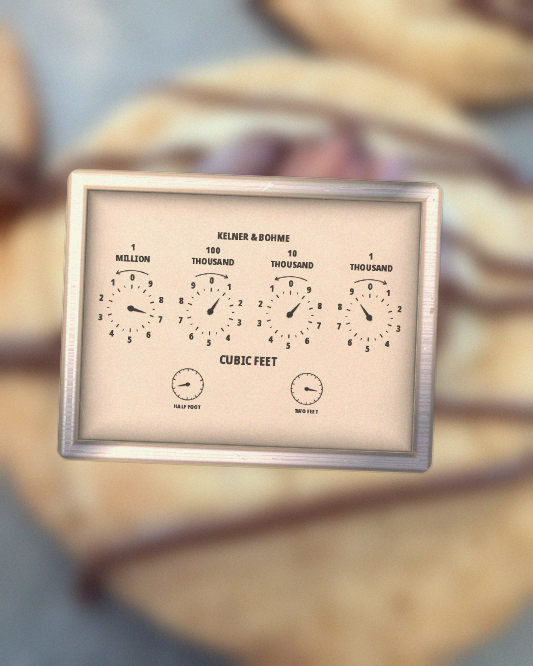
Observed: 708900 ft³
